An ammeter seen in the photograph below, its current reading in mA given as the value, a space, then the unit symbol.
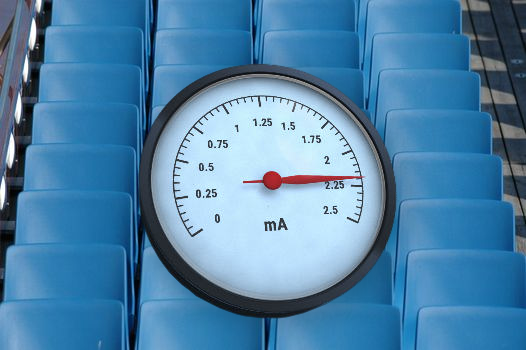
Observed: 2.2 mA
